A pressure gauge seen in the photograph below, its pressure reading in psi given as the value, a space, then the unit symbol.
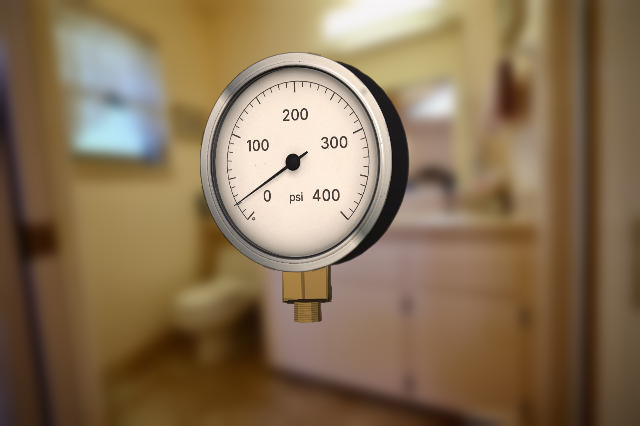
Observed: 20 psi
